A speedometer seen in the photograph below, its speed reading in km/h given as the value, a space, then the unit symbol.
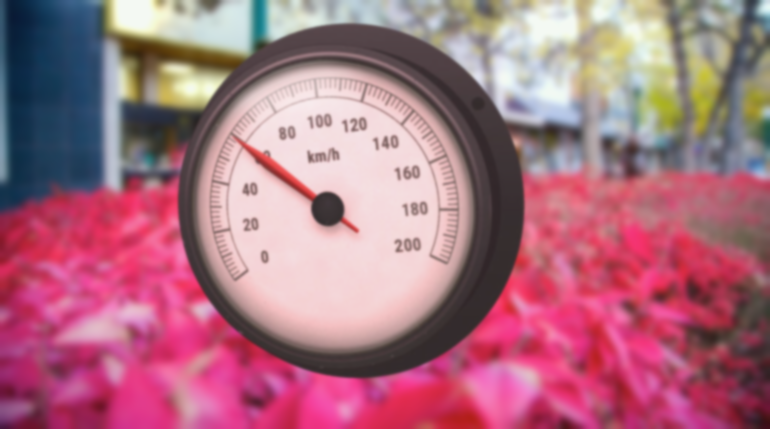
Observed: 60 km/h
